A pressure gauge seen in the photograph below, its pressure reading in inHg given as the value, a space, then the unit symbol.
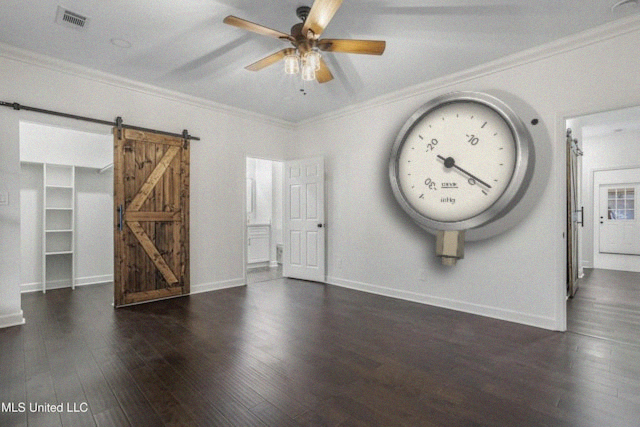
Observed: -1 inHg
